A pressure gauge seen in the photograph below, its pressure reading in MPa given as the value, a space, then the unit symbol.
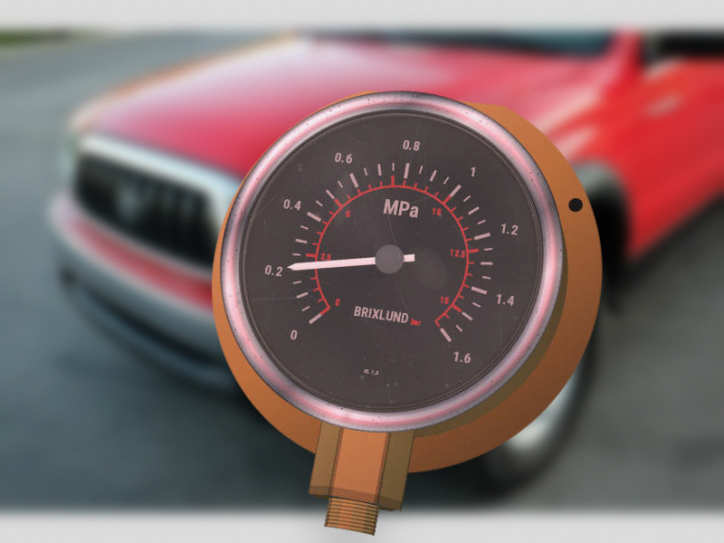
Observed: 0.2 MPa
